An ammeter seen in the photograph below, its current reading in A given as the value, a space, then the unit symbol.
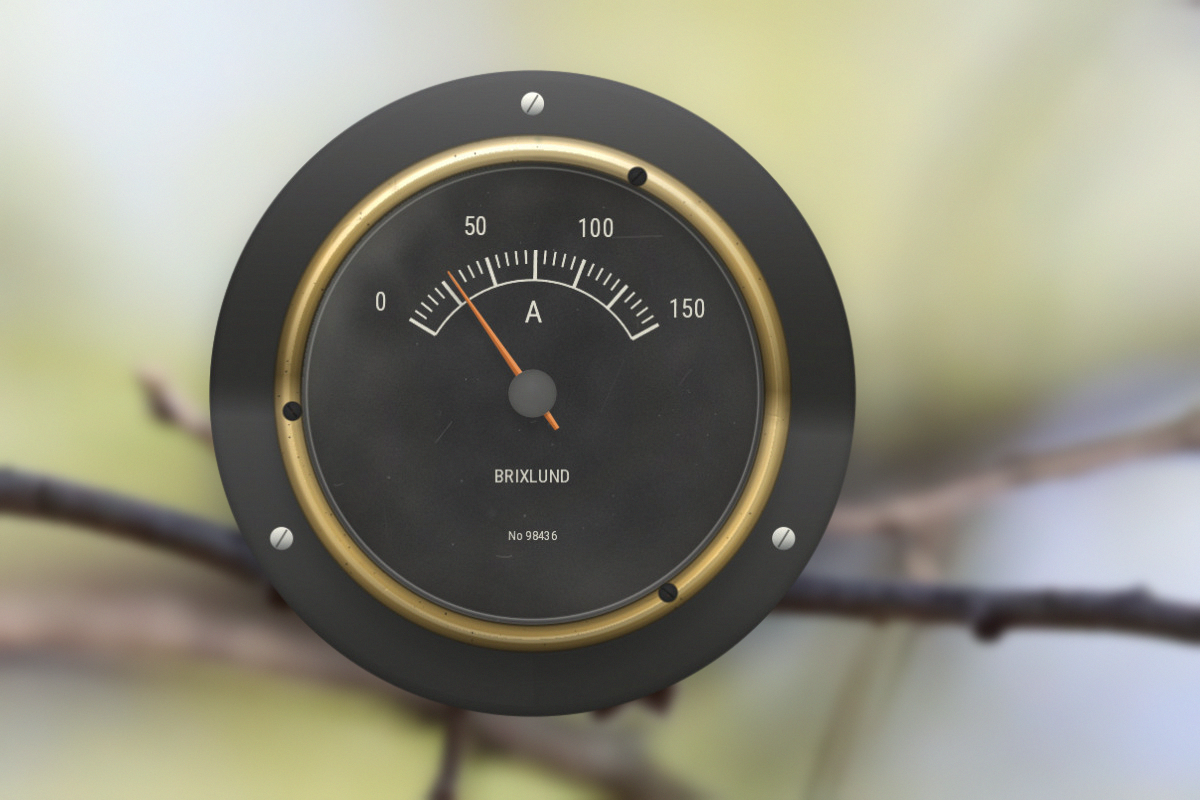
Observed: 30 A
